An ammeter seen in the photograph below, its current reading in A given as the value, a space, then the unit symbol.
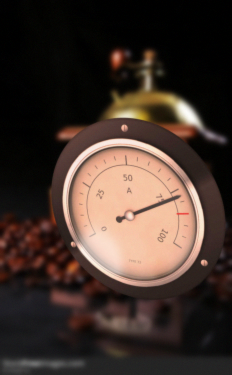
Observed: 77.5 A
